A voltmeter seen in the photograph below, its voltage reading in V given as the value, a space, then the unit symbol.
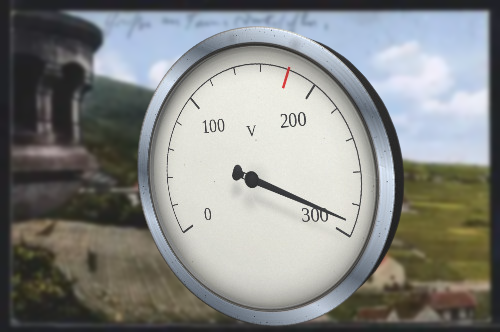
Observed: 290 V
